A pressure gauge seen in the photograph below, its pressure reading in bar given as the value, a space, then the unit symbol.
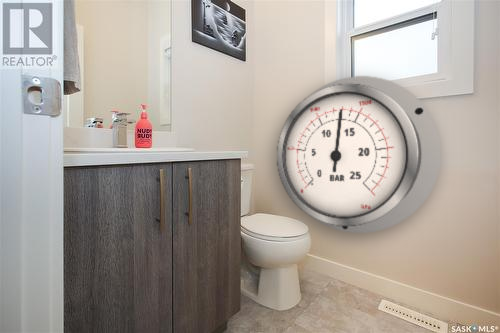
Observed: 13 bar
